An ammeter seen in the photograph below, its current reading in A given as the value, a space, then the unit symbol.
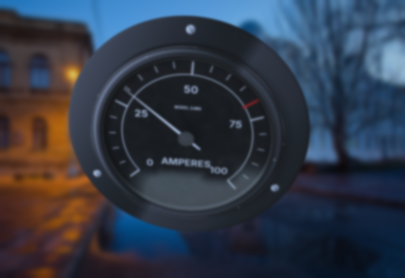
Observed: 30 A
